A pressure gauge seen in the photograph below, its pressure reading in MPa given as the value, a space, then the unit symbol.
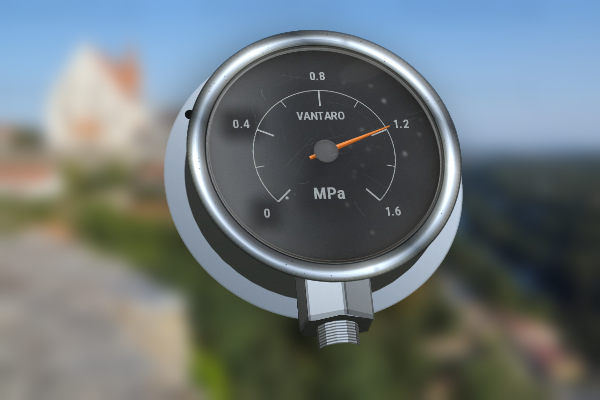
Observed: 1.2 MPa
